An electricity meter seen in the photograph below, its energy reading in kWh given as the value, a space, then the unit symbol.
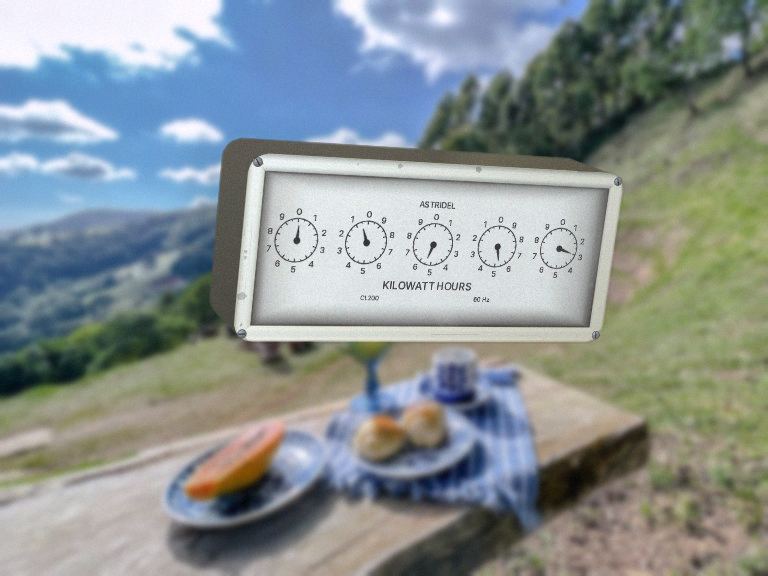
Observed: 553 kWh
